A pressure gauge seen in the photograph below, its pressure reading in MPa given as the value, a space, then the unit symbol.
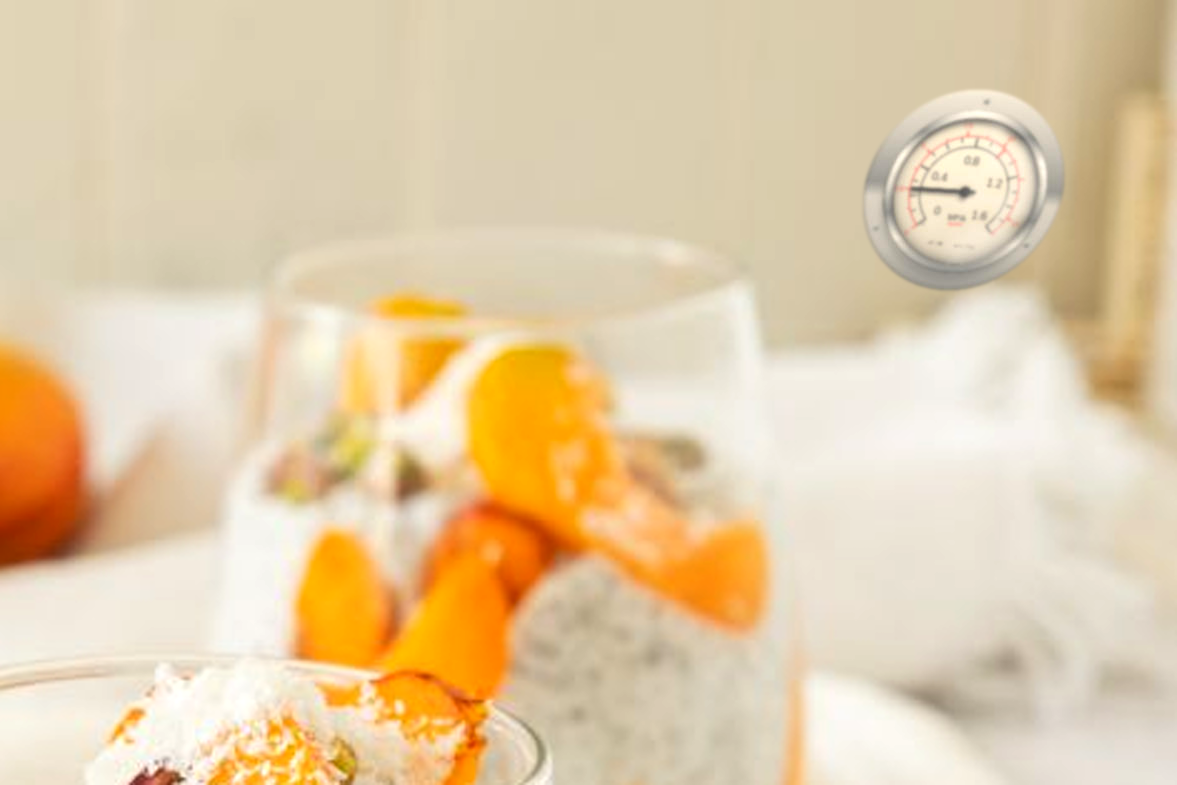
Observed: 0.25 MPa
